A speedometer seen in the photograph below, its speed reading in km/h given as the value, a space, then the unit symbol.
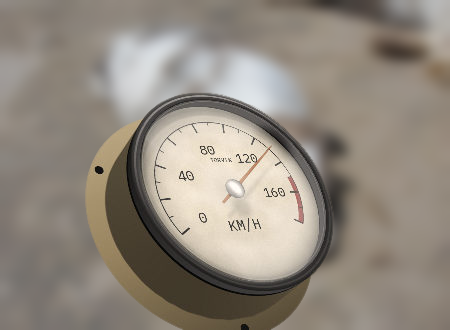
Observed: 130 km/h
